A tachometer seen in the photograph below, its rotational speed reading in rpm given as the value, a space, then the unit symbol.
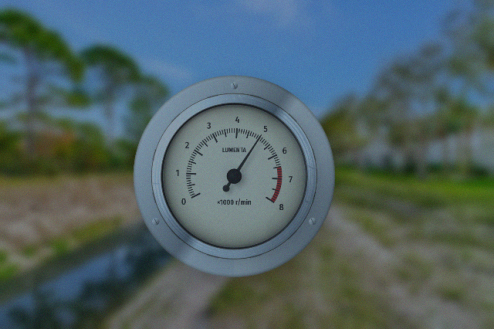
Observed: 5000 rpm
